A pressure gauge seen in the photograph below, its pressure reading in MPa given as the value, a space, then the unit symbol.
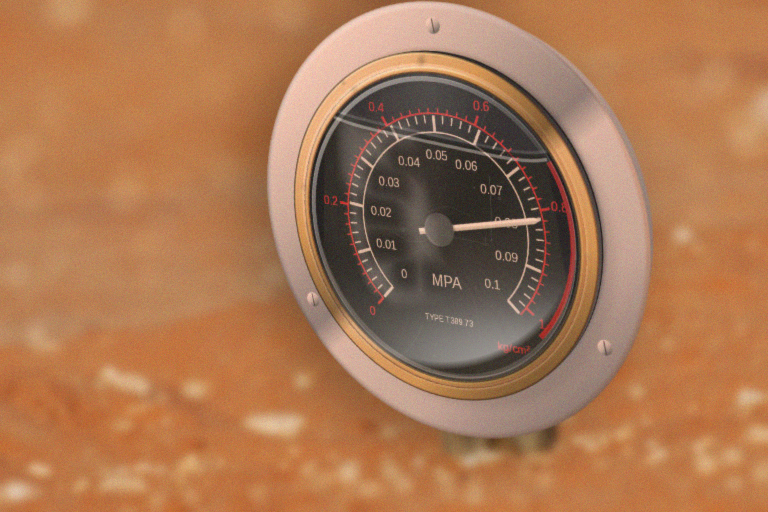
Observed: 0.08 MPa
